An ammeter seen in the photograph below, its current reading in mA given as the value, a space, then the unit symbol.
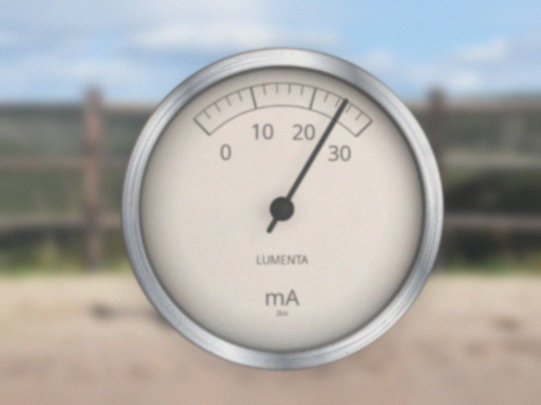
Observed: 25 mA
